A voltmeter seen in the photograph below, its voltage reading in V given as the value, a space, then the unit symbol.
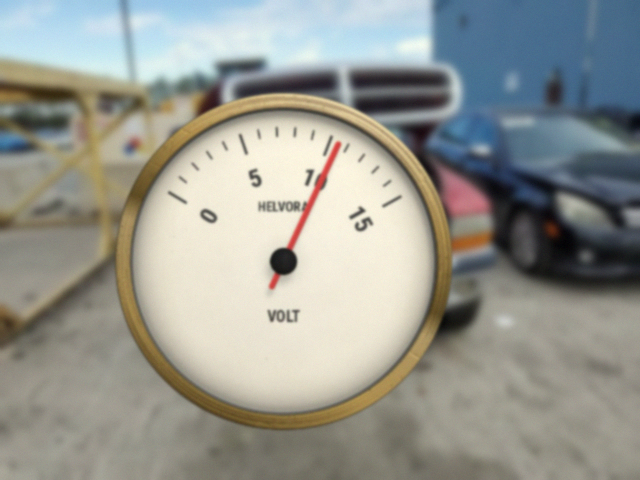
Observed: 10.5 V
